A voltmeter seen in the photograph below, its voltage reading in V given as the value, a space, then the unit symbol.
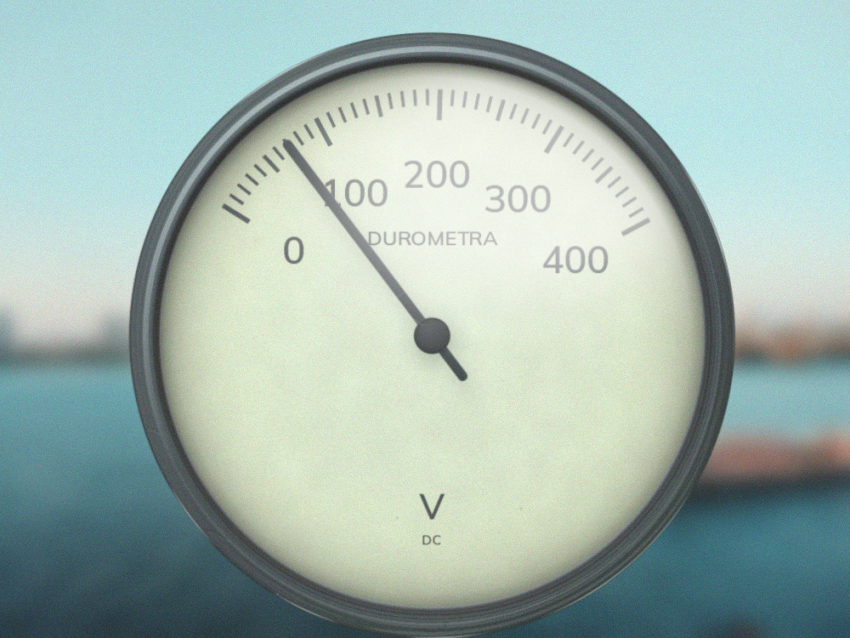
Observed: 70 V
